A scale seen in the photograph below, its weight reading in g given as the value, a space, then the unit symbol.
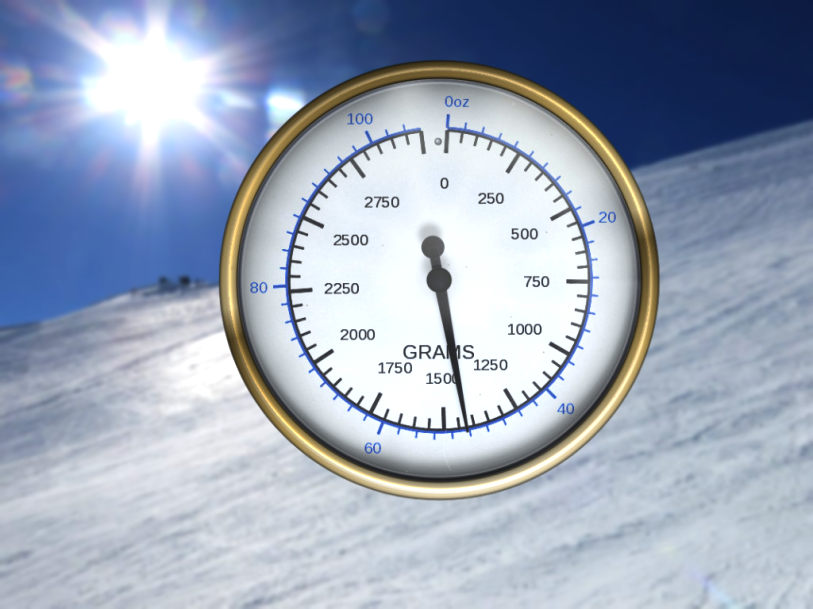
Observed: 1425 g
